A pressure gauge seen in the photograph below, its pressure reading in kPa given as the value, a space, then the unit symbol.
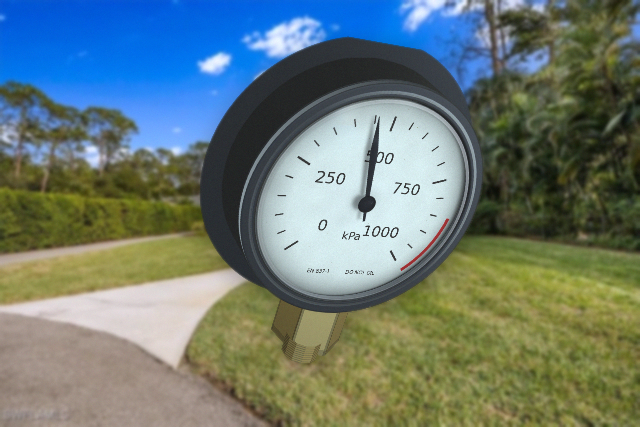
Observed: 450 kPa
